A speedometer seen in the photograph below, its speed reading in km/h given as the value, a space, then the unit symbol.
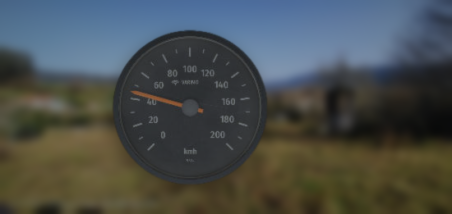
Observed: 45 km/h
